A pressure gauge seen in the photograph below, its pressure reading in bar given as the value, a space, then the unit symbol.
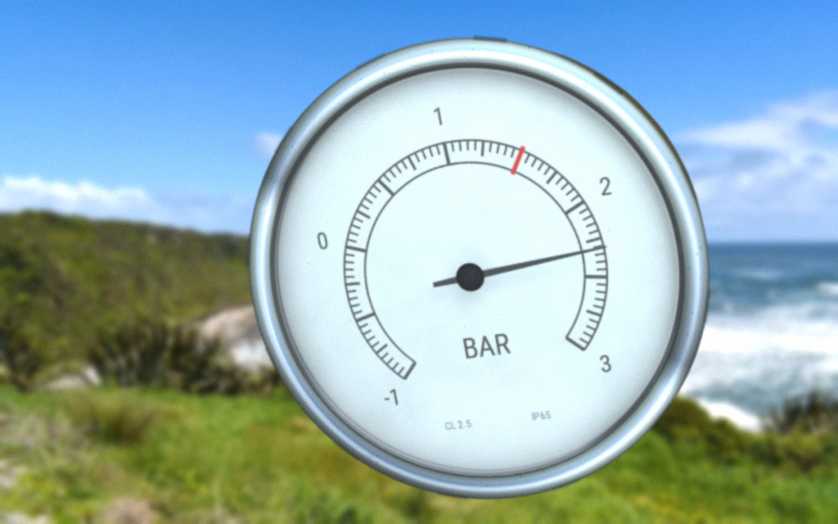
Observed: 2.3 bar
